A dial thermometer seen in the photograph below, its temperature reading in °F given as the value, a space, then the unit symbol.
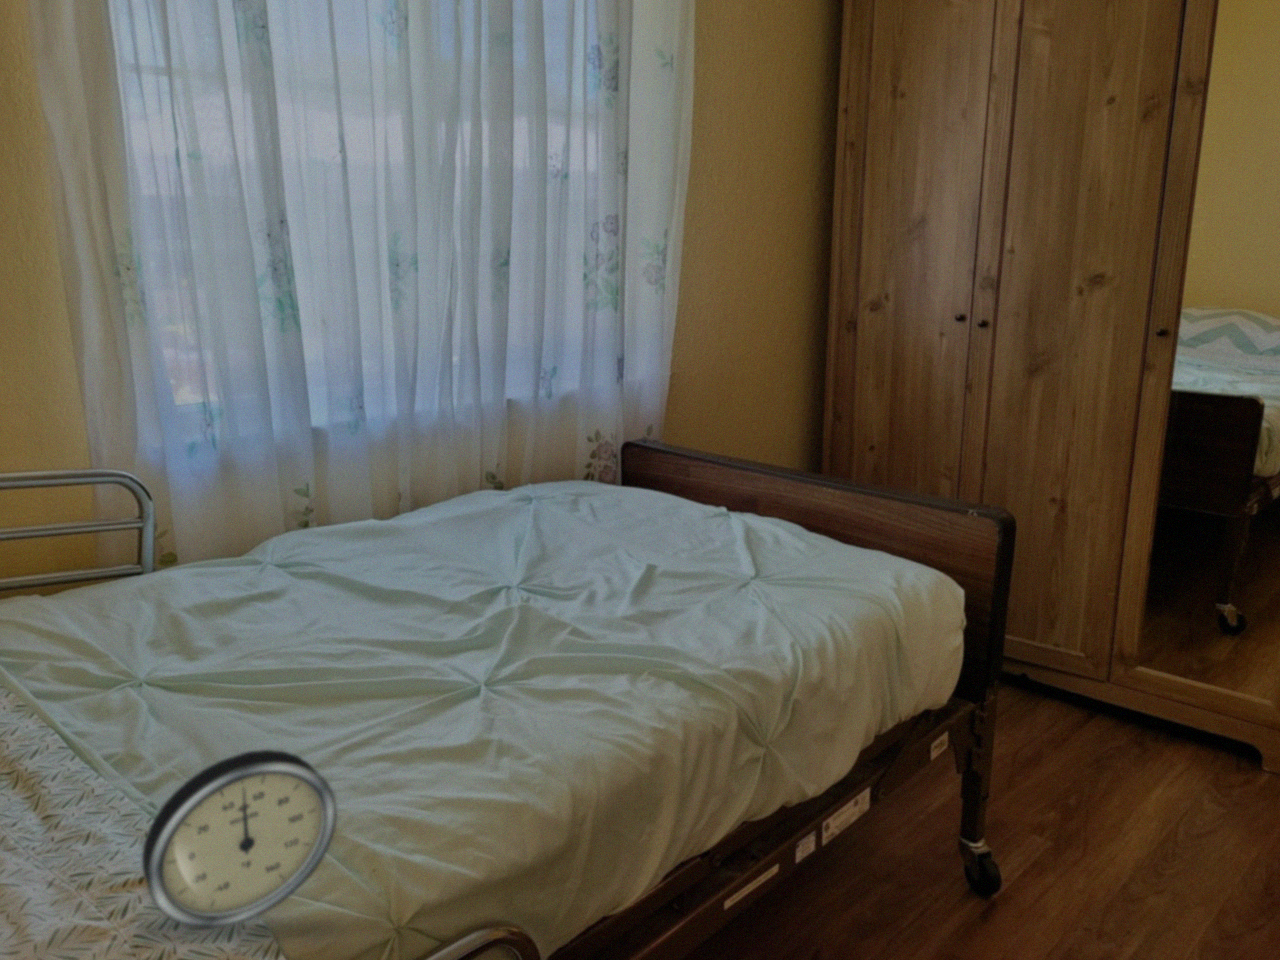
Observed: 50 °F
